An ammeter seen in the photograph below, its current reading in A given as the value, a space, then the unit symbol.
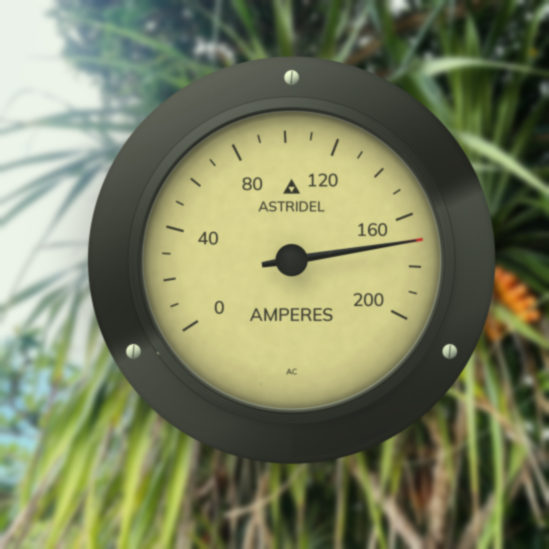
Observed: 170 A
